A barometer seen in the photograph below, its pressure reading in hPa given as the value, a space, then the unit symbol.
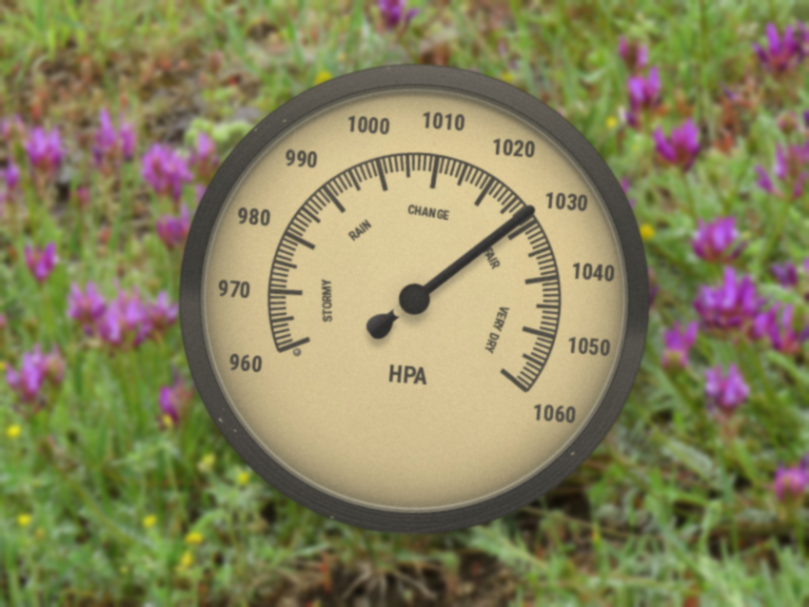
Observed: 1028 hPa
